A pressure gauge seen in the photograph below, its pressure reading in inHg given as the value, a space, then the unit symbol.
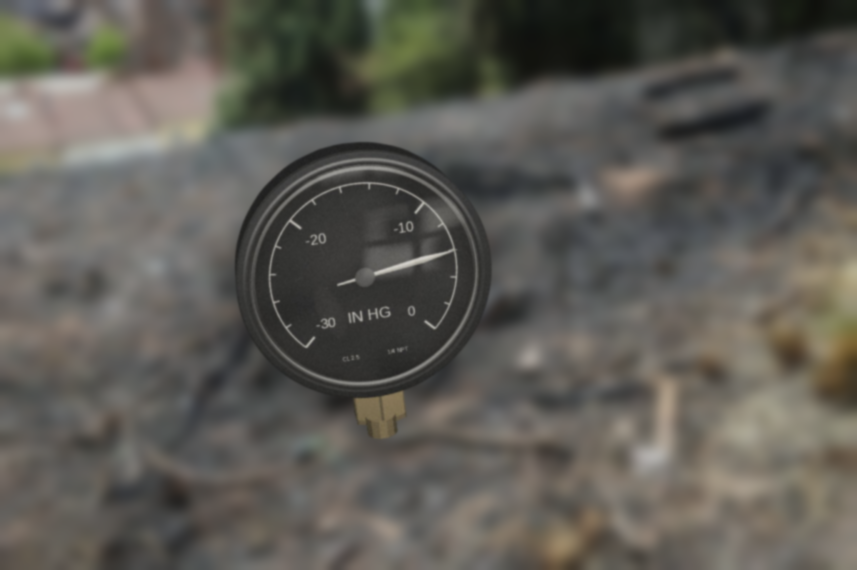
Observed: -6 inHg
